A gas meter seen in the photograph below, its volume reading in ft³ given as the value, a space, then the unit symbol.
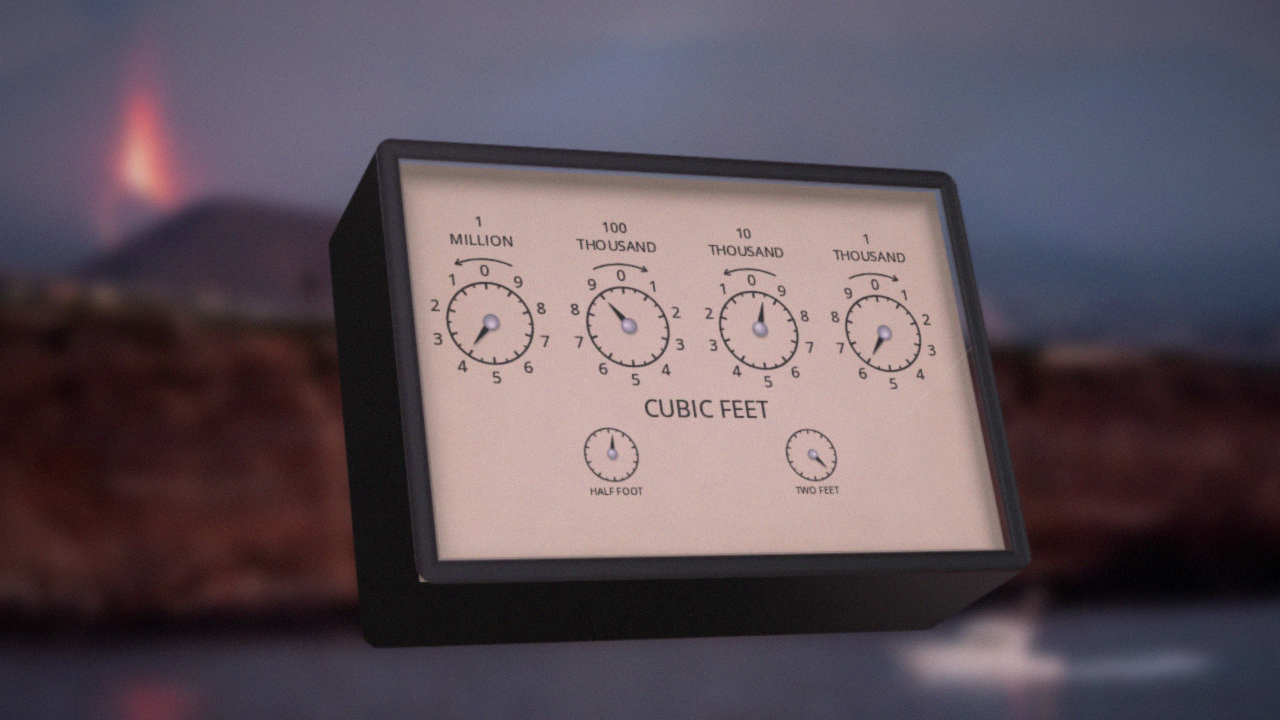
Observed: 389600 ft³
